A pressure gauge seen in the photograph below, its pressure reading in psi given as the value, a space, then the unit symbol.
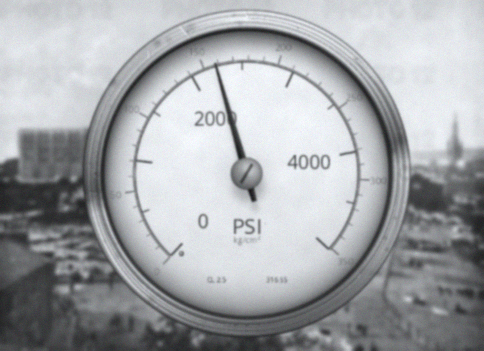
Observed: 2250 psi
